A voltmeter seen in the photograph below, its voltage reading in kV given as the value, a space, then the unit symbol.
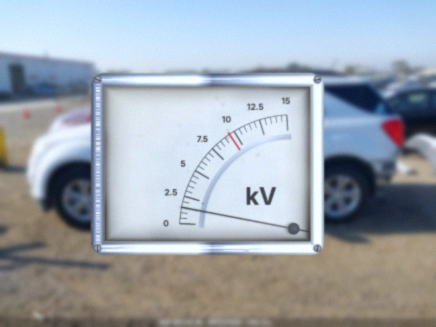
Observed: 1.5 kV
